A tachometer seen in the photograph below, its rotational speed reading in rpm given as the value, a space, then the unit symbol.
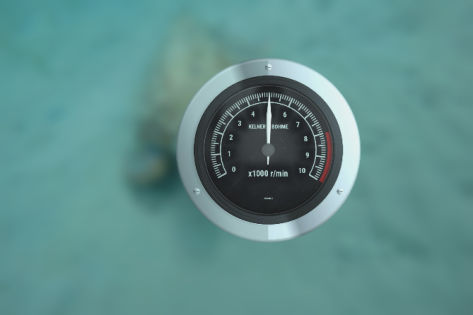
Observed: 5000 rpm
